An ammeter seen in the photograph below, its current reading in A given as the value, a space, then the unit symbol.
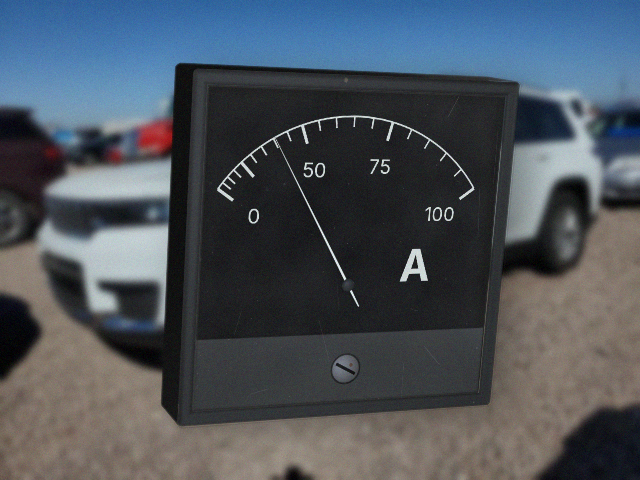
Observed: 40 A
